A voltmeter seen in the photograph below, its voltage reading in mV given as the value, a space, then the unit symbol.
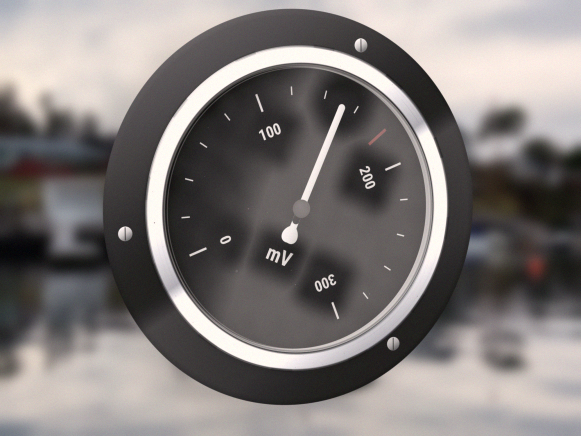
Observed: 150 mV
